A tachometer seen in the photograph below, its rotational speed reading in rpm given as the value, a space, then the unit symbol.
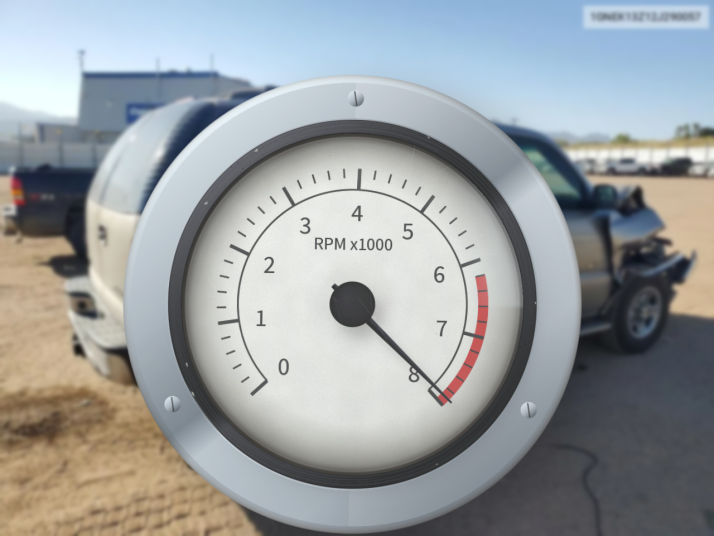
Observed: 7900 rpm
